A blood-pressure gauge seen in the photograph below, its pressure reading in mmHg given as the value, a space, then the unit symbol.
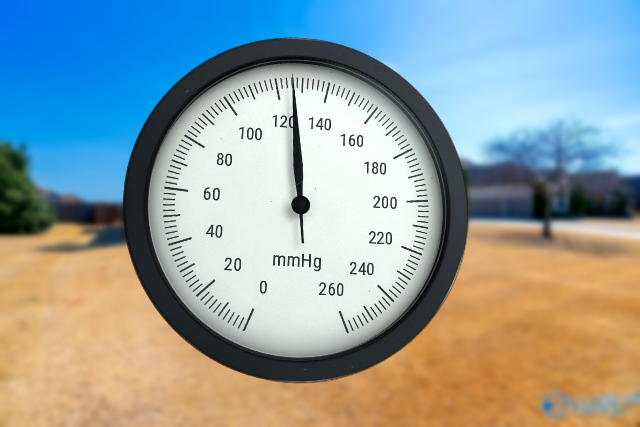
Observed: 126 mmHg
